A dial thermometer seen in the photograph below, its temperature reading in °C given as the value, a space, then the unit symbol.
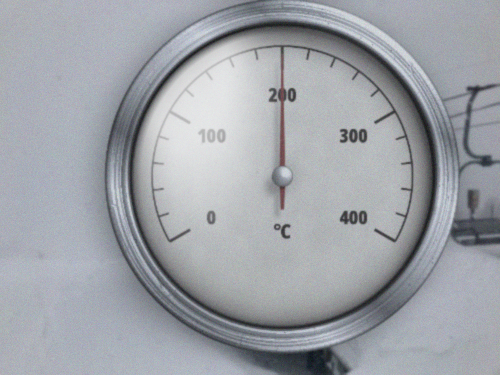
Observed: 200 °C
